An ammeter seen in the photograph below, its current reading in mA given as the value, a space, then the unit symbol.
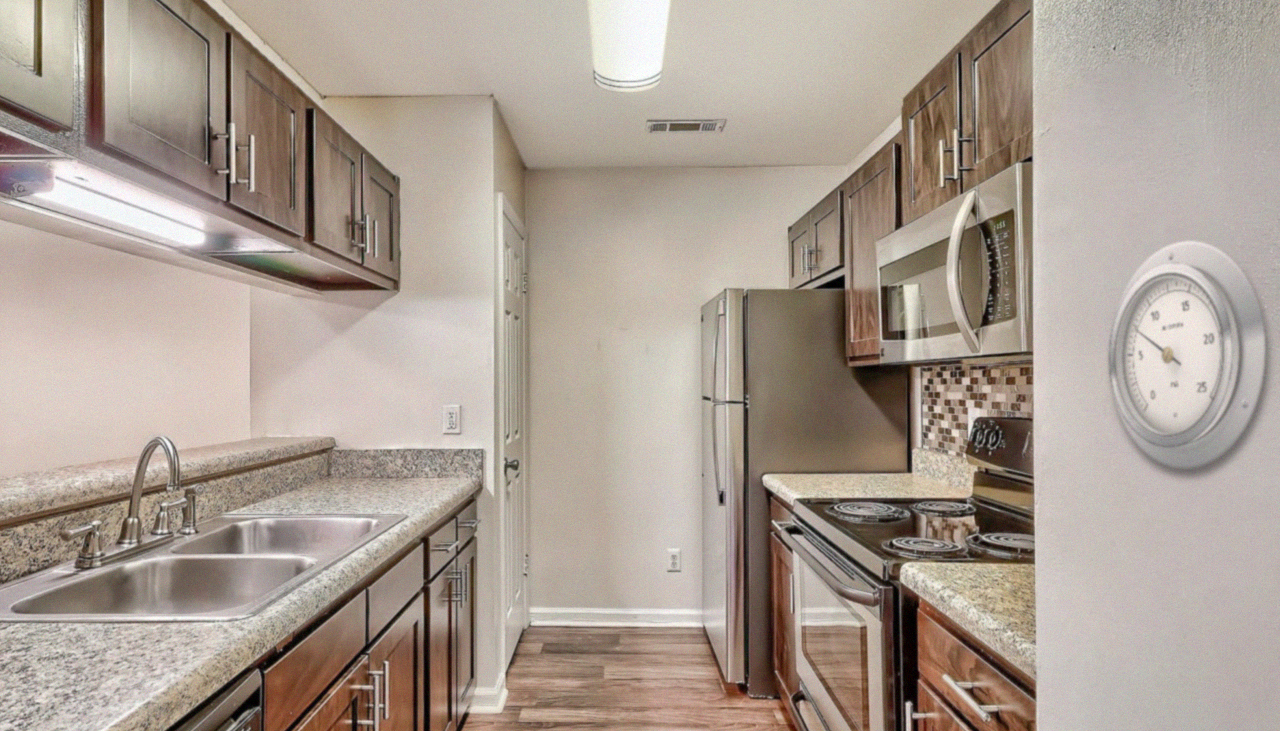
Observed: 7.5 mA
